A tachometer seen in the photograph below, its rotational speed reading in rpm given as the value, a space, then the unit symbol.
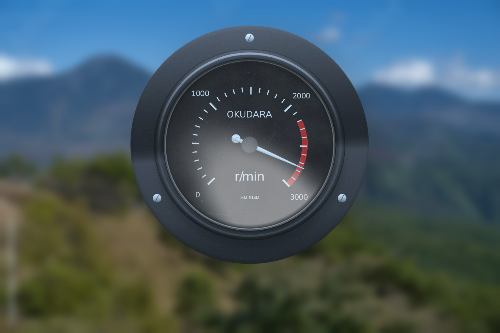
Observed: 2750 rpm
